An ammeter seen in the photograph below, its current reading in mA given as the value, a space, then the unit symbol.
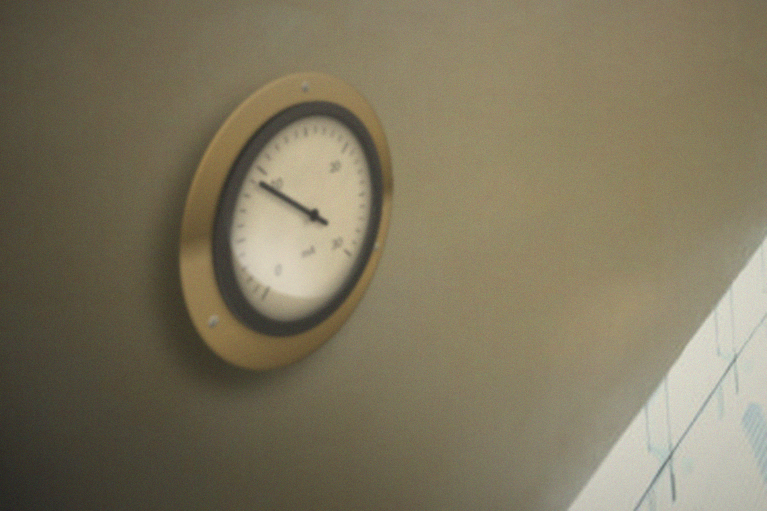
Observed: 9 mA
